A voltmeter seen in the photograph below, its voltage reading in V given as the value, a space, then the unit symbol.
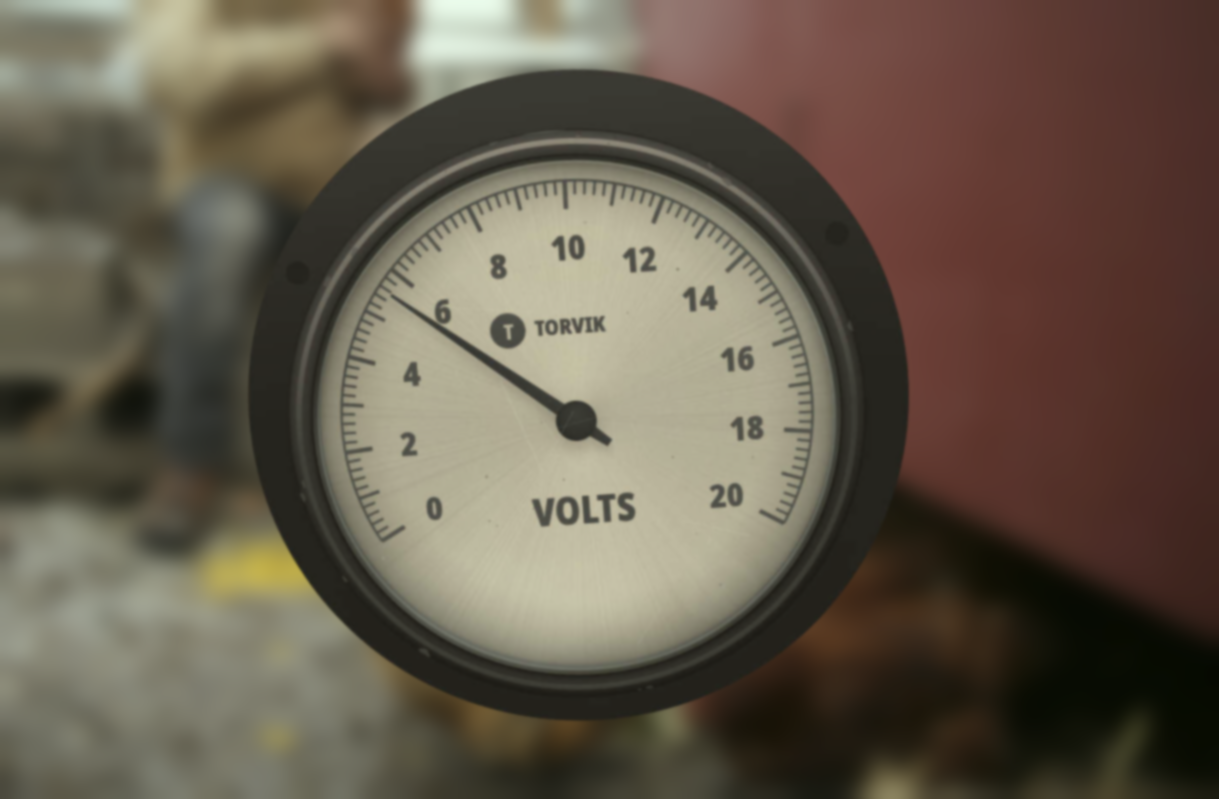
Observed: 5.6 V
